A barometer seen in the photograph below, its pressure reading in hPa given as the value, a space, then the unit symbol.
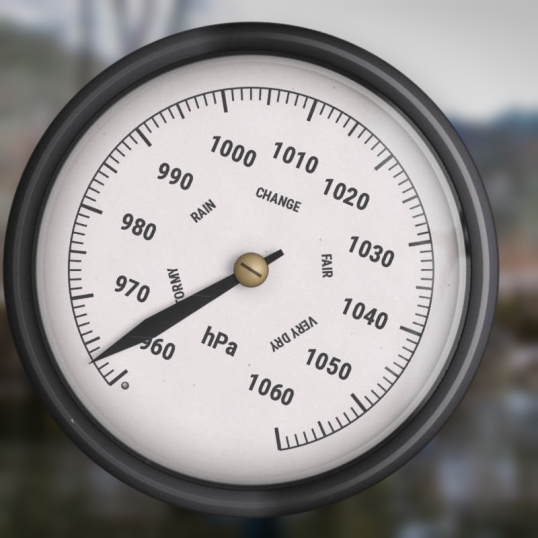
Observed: 963 hPa
